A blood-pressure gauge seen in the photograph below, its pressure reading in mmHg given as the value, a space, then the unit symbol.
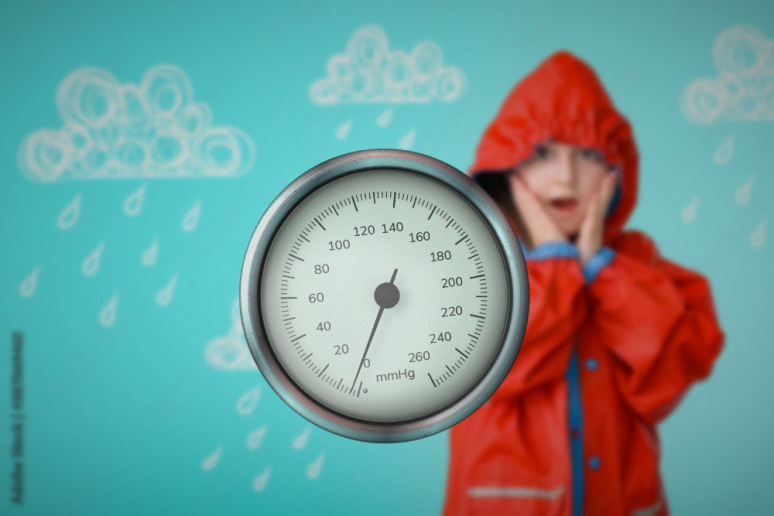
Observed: 4 mmHg
